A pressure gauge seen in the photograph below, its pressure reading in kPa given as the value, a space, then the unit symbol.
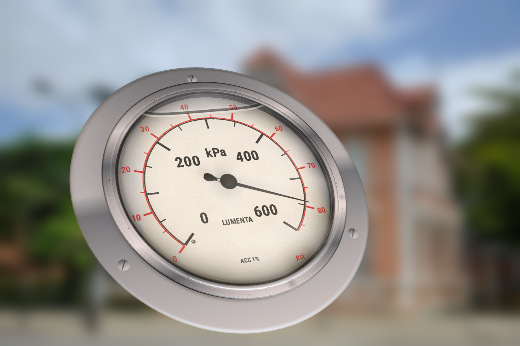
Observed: 550 kPa
